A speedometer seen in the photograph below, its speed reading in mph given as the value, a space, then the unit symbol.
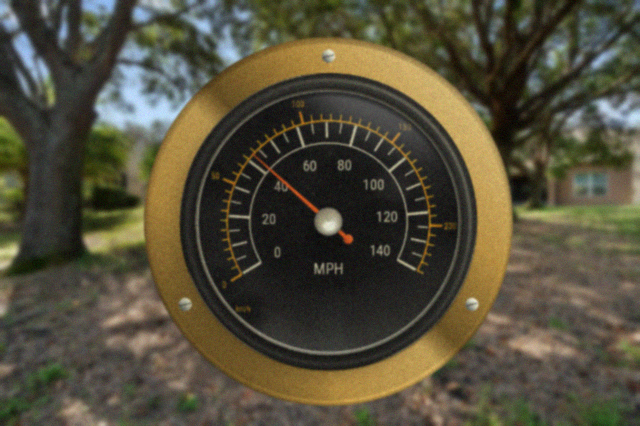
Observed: 42.5 mph
